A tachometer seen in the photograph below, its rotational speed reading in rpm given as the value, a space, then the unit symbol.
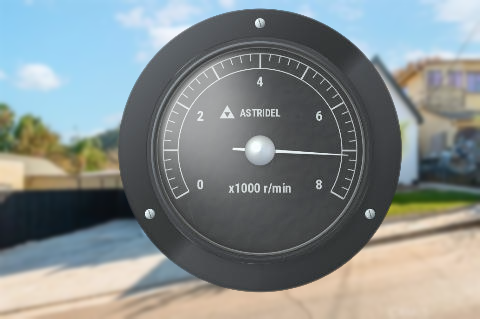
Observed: 7100 rpm
